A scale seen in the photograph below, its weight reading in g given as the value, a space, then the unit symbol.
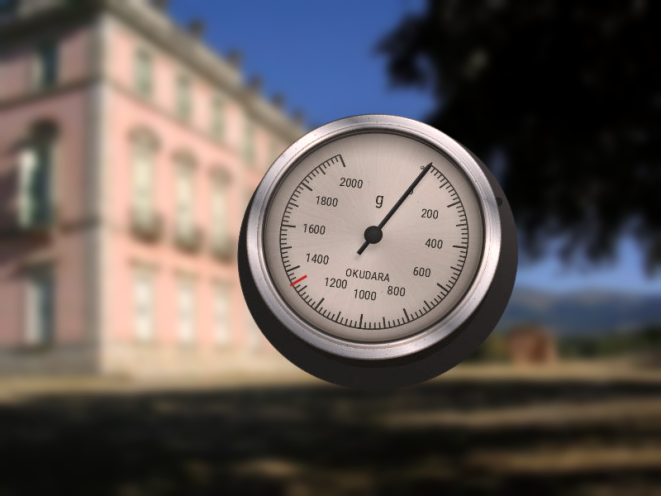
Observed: 0 g
